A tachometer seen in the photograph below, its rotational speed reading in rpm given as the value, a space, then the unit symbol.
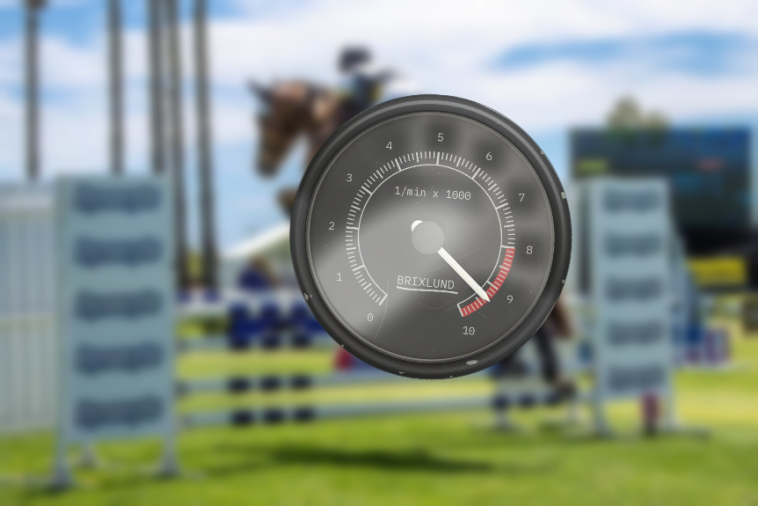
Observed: 9300 rpm
